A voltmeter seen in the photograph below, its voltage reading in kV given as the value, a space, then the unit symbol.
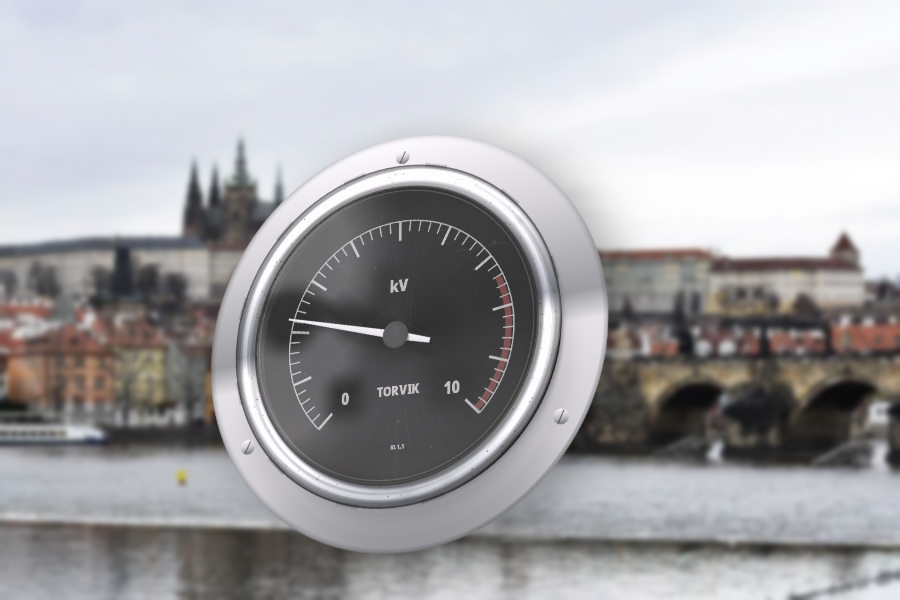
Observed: 2.2 kV
